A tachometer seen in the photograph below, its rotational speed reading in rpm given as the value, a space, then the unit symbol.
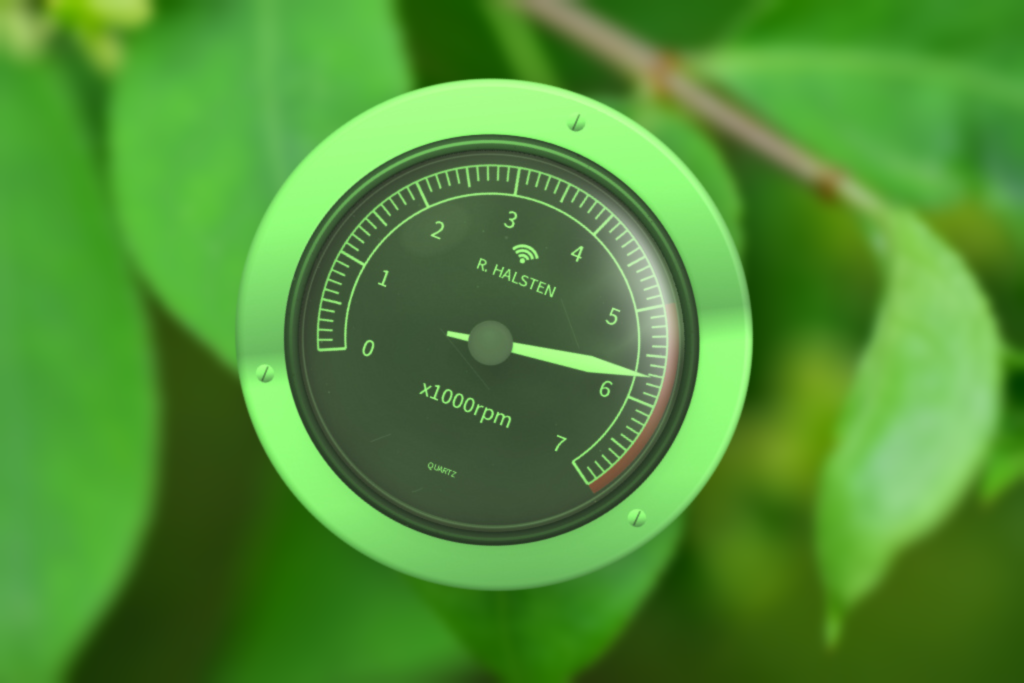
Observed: 5700 rpm
